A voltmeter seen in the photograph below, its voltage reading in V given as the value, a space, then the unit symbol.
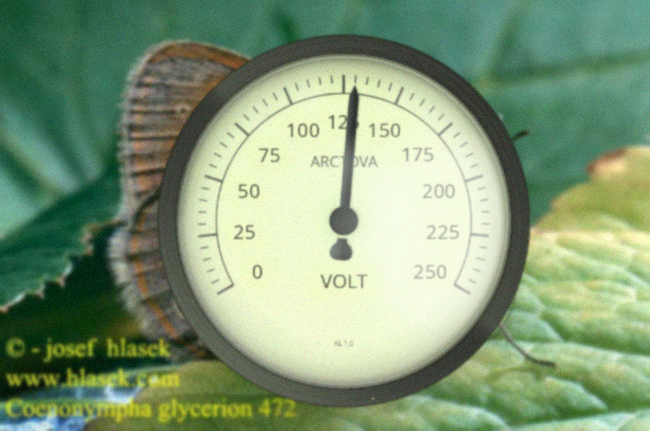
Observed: 130 V
